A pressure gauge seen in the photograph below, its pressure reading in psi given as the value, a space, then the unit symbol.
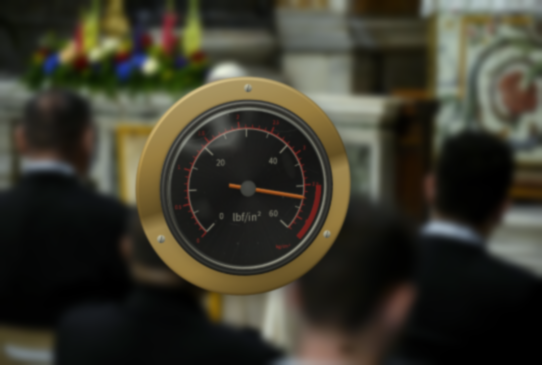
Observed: 52.5 psi
